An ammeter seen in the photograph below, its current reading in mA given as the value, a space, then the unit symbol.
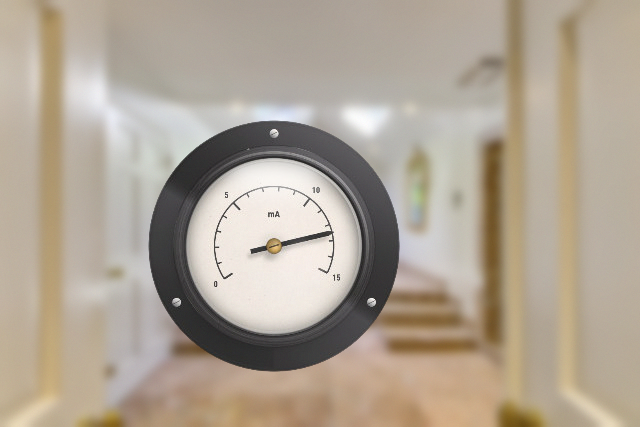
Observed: 12.5 mA
